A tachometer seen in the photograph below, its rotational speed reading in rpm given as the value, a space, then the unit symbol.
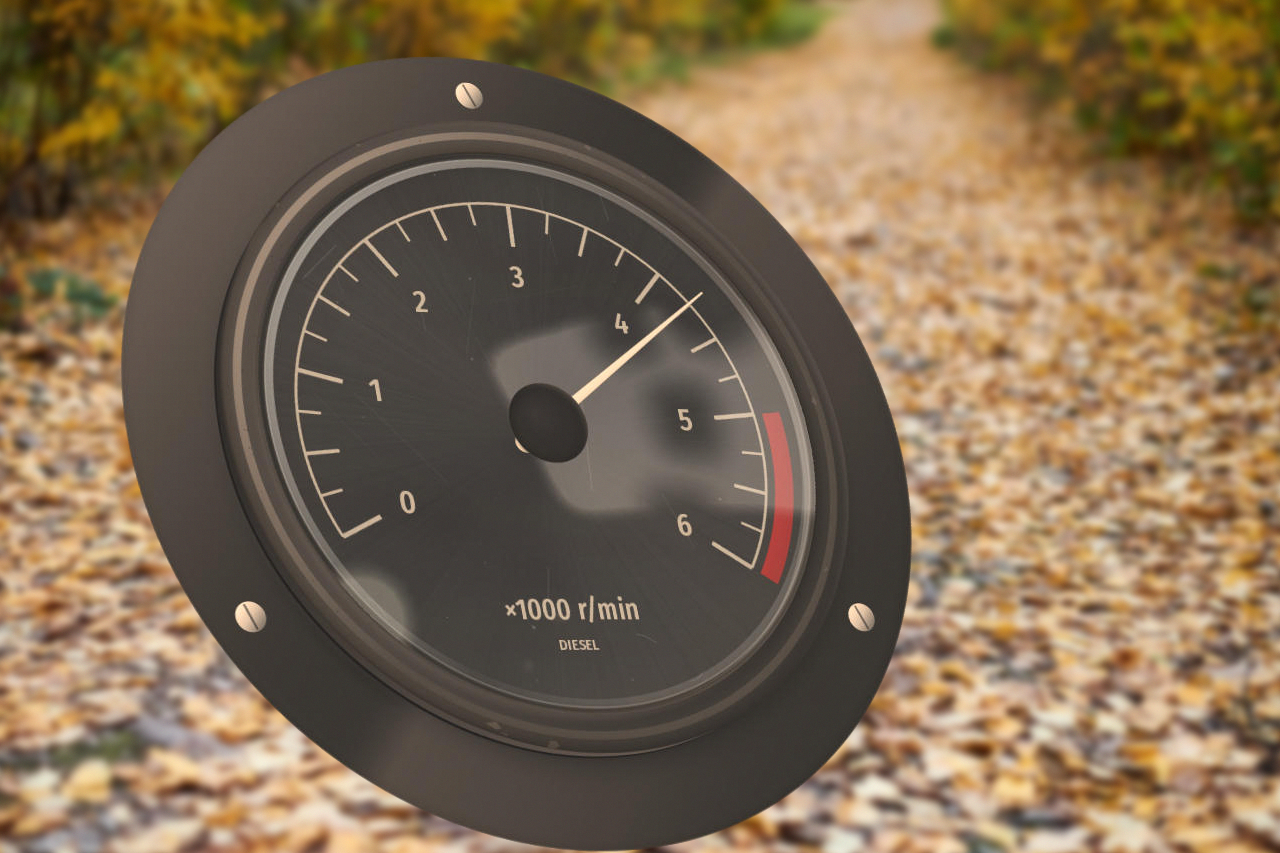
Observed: 4250 rpm
